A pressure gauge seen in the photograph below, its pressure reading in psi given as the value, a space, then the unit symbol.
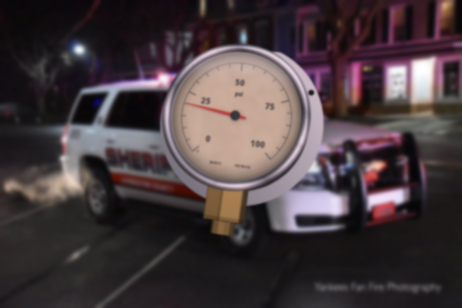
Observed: 20 psi
